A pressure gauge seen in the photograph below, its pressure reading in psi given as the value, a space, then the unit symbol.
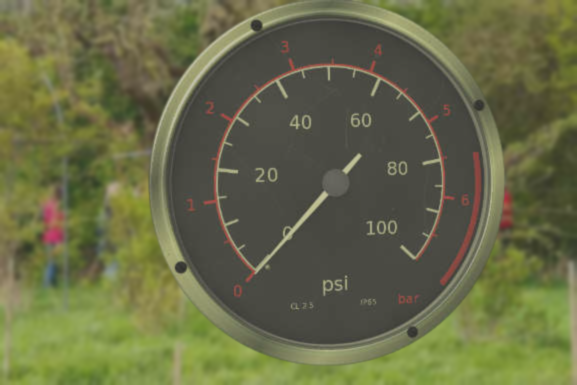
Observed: 0 psi
